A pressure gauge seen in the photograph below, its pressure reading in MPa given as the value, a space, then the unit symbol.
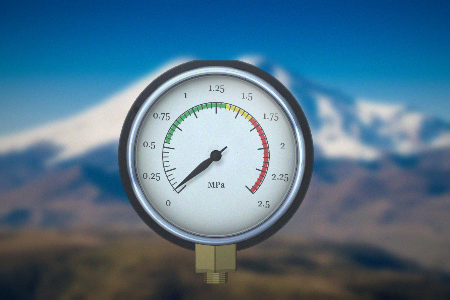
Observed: 0.05 MPa
